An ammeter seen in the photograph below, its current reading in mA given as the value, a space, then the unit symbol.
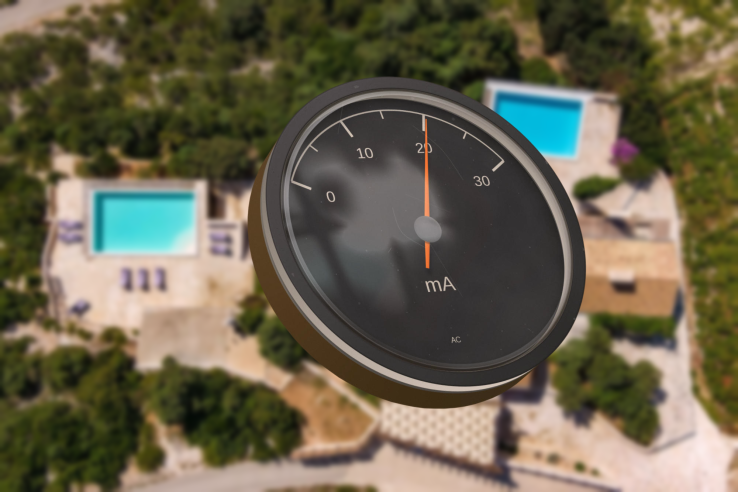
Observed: 20 mA
